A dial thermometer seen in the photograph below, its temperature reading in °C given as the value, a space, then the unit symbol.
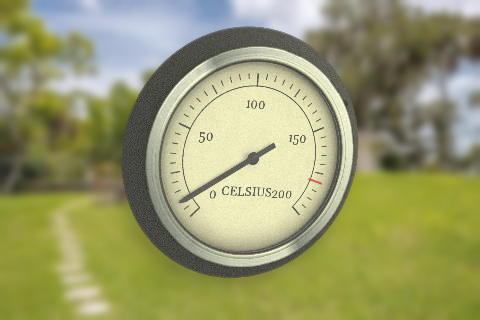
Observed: 10 °C
